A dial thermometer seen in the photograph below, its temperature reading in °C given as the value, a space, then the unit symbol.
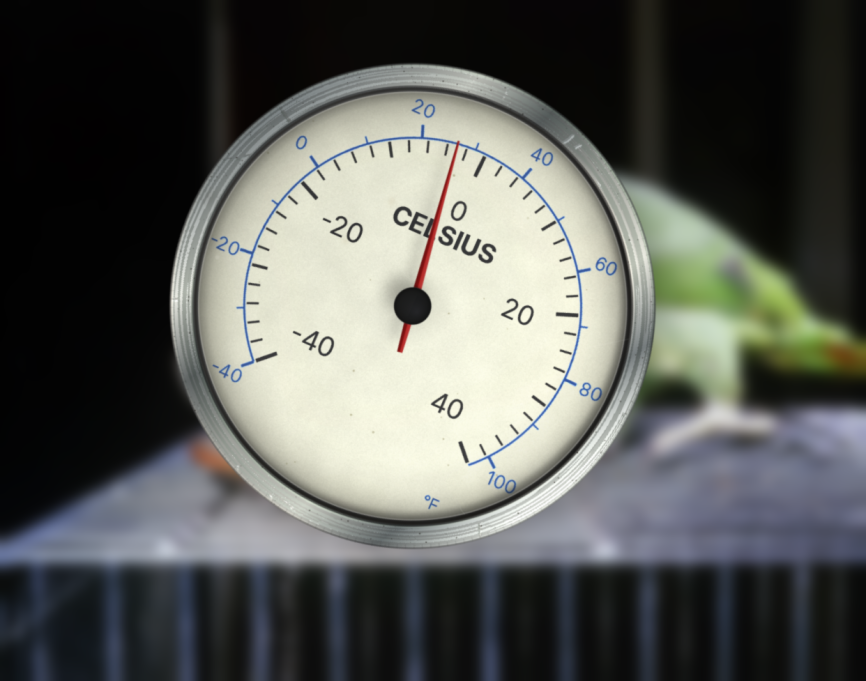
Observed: -3 °C
